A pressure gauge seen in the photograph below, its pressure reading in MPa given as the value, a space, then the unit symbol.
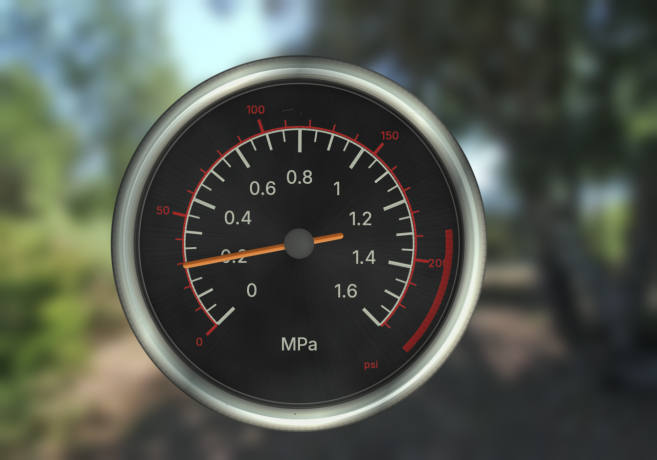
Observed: 0.2 MPa
